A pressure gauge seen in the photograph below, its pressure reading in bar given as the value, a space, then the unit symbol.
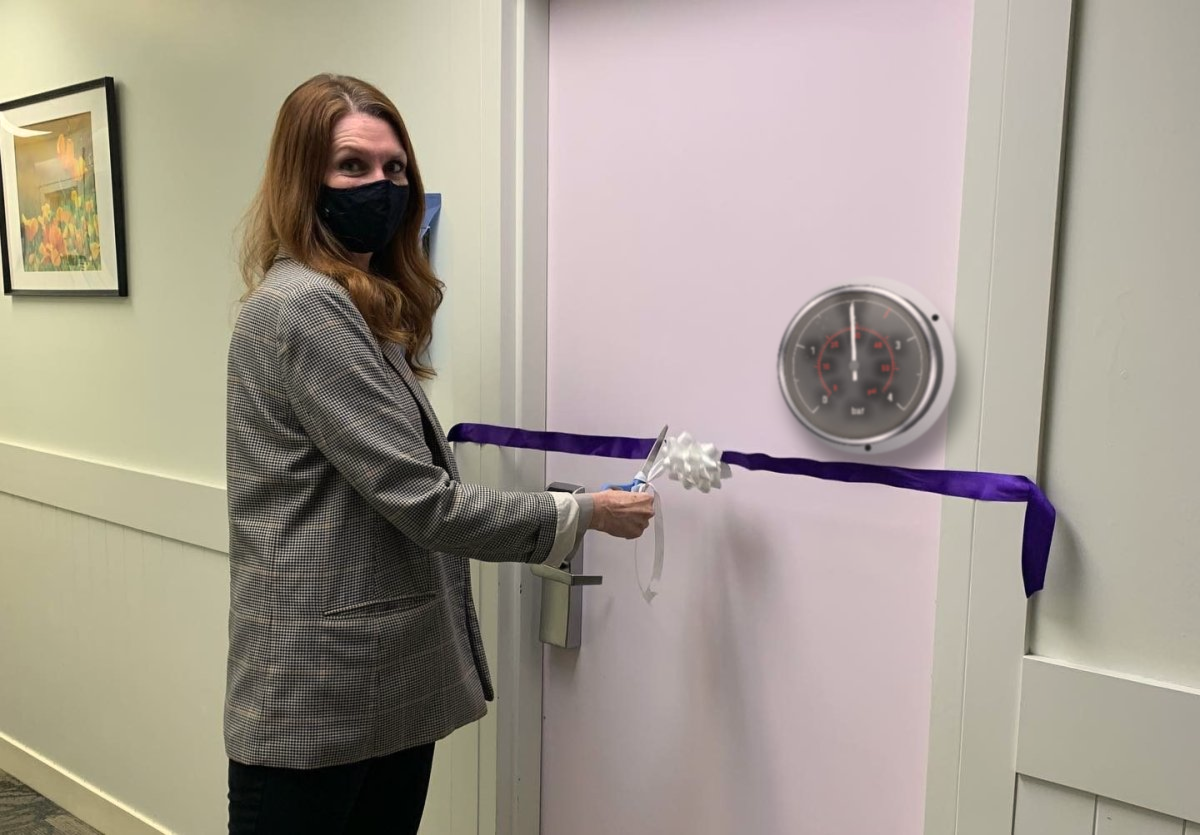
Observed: 2 bar
